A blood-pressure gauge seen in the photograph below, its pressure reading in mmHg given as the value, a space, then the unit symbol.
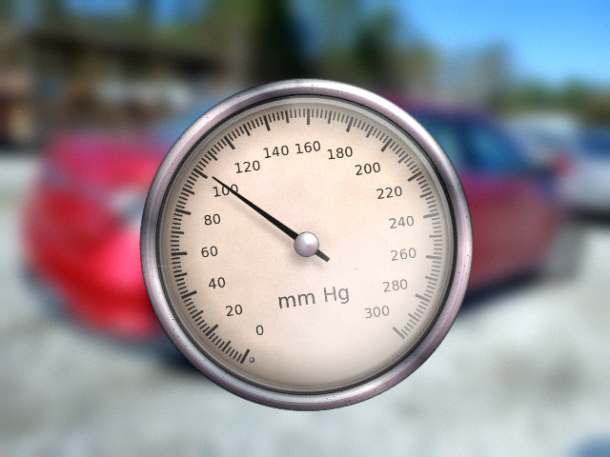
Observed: 102 mmHg
